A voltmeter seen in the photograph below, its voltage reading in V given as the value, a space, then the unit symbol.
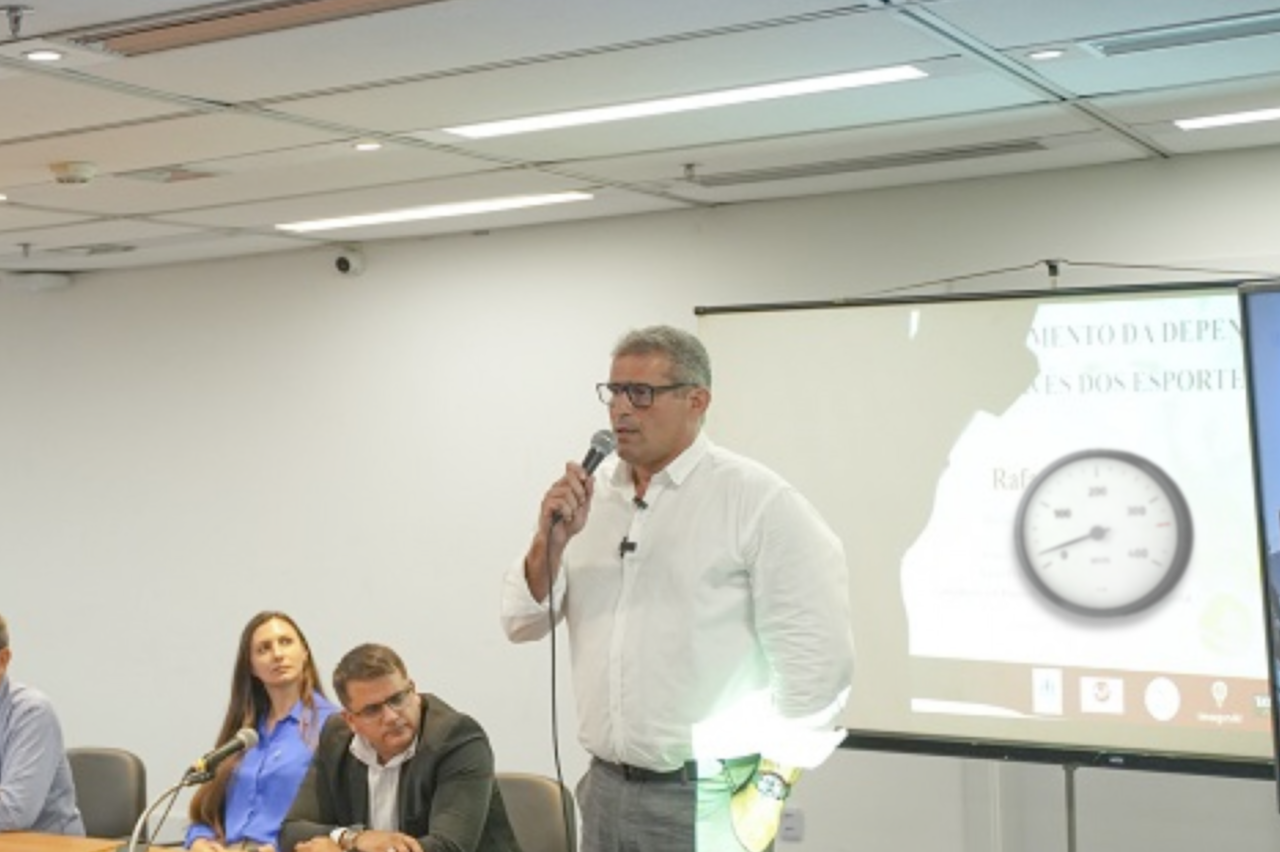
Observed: 20 V
